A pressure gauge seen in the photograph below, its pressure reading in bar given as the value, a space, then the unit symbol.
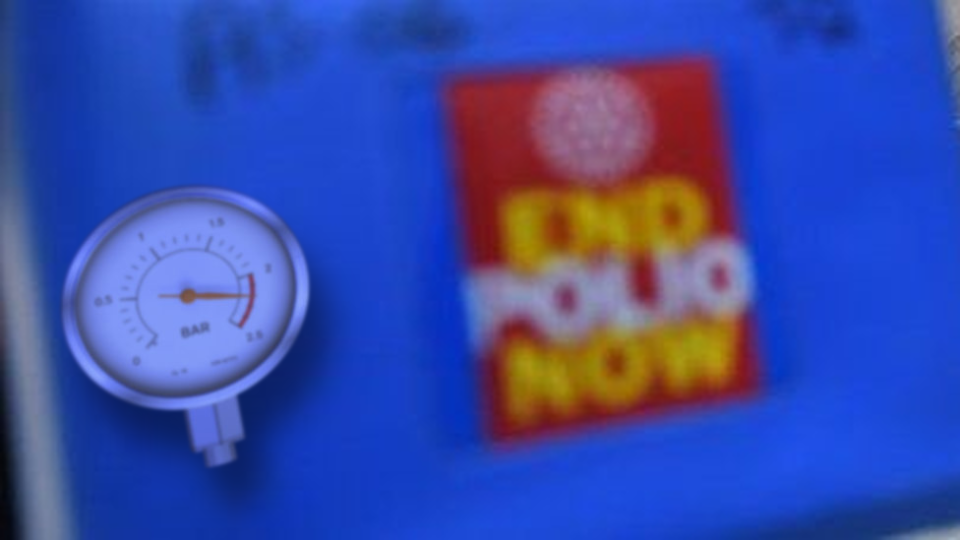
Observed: 2.2 bar
